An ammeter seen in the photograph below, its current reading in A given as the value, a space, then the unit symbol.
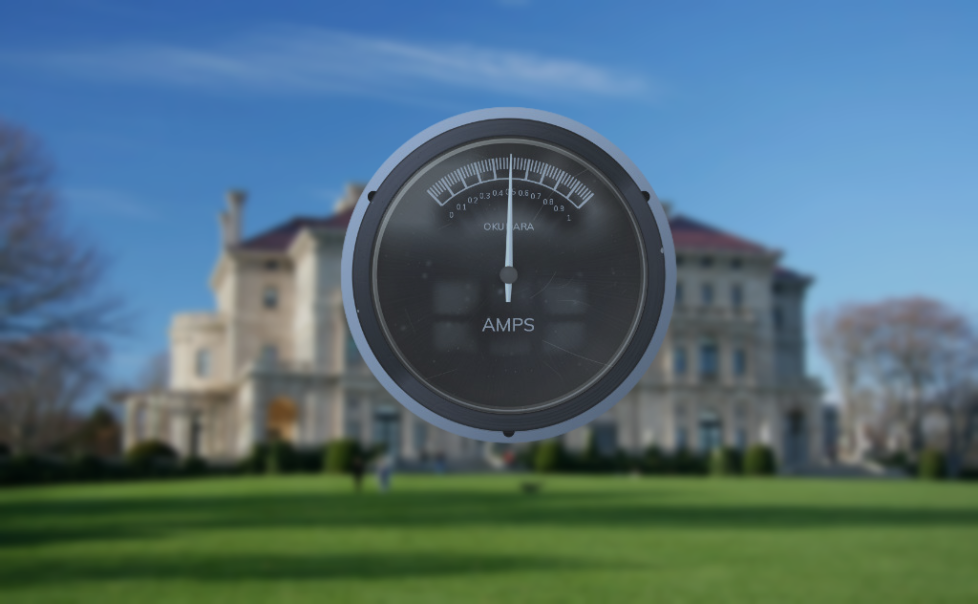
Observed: 0.5 A
